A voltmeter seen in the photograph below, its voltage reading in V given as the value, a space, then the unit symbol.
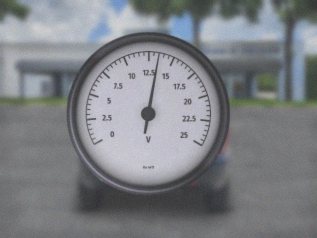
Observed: 13.5 V
